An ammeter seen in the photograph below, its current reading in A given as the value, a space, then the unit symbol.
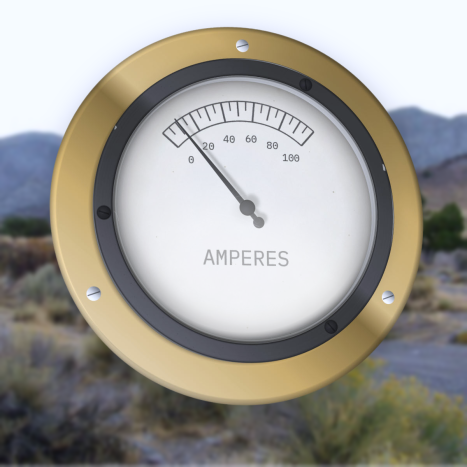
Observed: 10 A
